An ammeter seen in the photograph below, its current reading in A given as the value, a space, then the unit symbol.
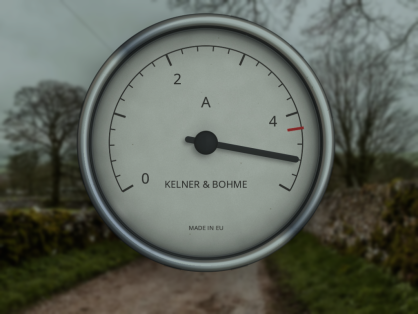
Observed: 4.6 A
